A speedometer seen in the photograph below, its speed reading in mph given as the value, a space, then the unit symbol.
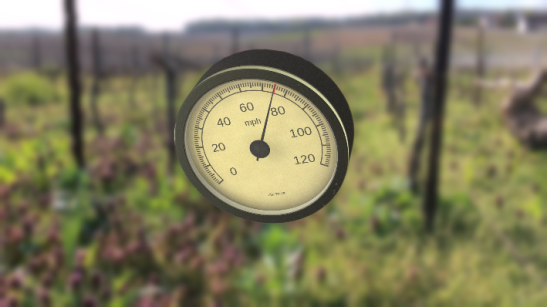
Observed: 75 mph
